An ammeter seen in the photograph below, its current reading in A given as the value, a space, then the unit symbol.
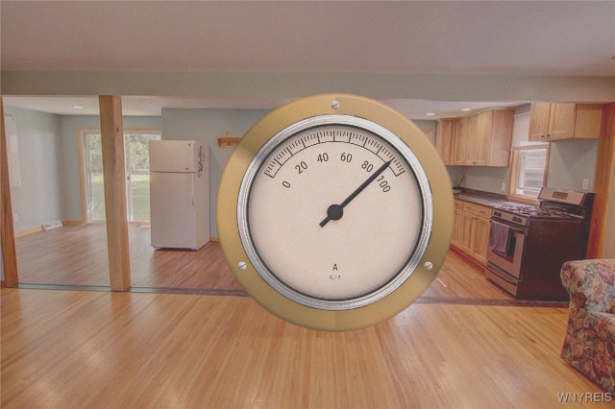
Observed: 90 A
